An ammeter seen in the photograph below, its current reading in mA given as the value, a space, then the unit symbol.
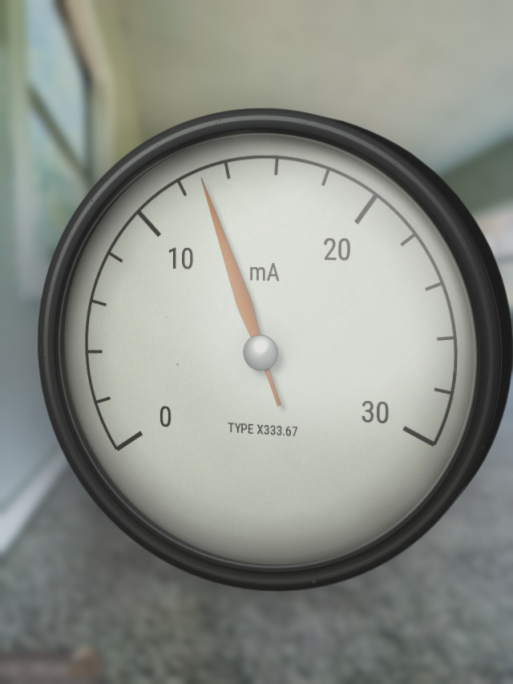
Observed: 13 mA
